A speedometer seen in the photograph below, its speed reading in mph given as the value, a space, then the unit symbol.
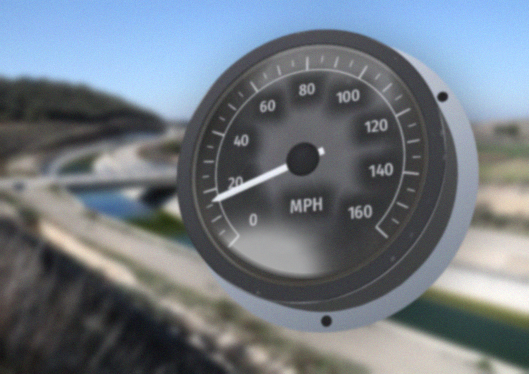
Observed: 15 mph
